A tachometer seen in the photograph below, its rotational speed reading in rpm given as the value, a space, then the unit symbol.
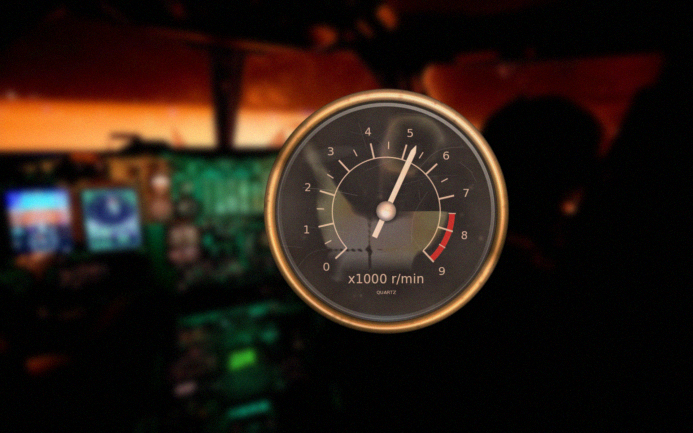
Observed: 5250 rpm
